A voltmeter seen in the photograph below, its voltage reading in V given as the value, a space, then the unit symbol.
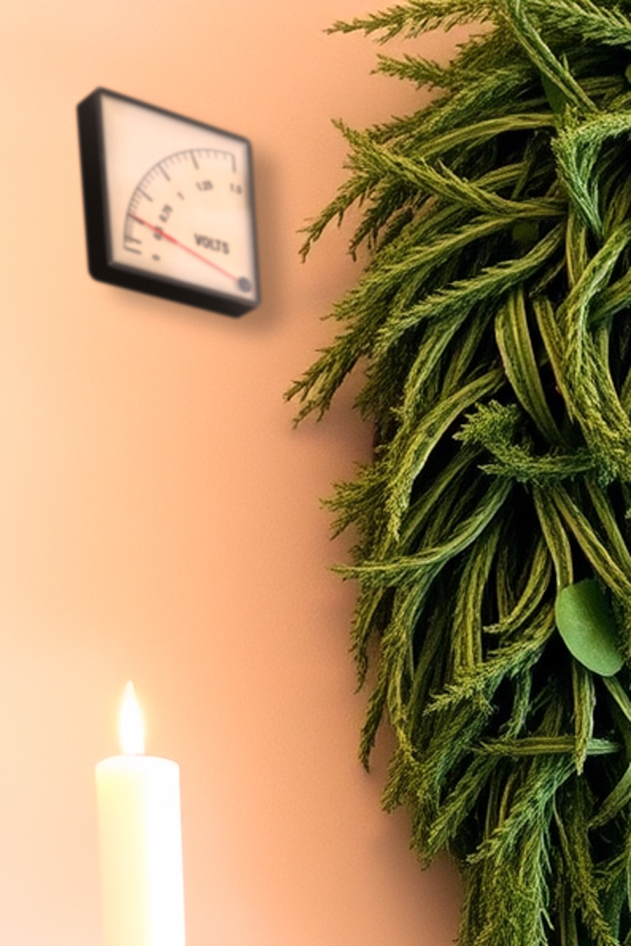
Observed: 0.5 V
